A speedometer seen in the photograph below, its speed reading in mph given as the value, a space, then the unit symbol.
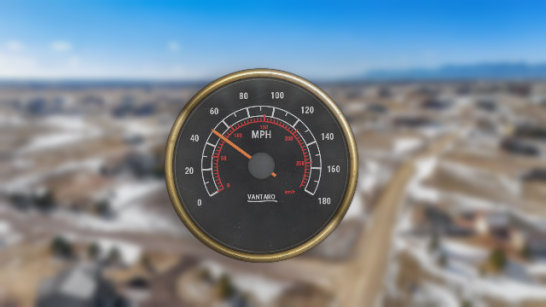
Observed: 50 mph
